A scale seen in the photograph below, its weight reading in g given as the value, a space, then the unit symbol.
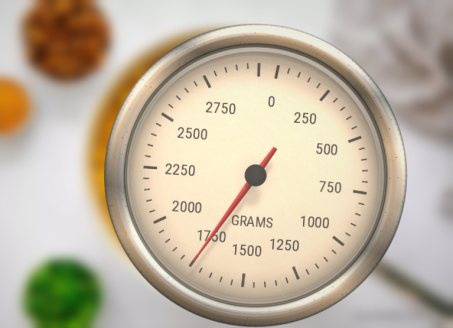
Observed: 1750 g
